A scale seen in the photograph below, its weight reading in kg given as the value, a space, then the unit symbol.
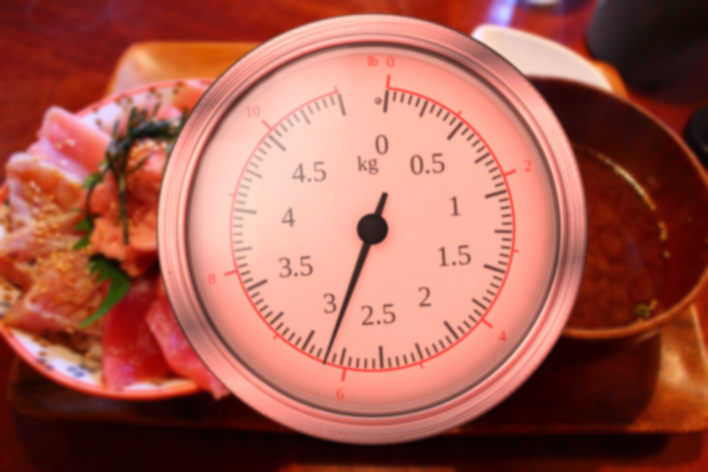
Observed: 2.85 kg
